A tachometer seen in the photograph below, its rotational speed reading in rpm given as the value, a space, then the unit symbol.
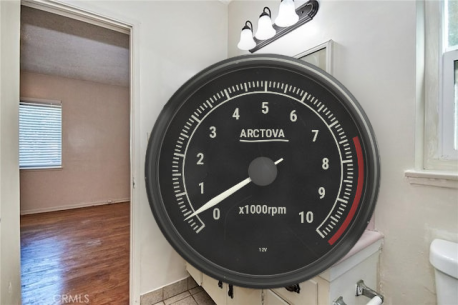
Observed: 400 rpm
